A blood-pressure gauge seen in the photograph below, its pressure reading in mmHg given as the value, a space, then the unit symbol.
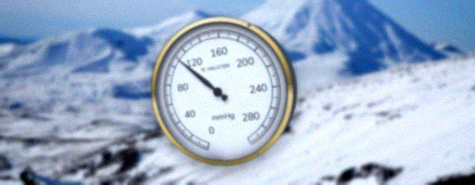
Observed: 110 mmHg
